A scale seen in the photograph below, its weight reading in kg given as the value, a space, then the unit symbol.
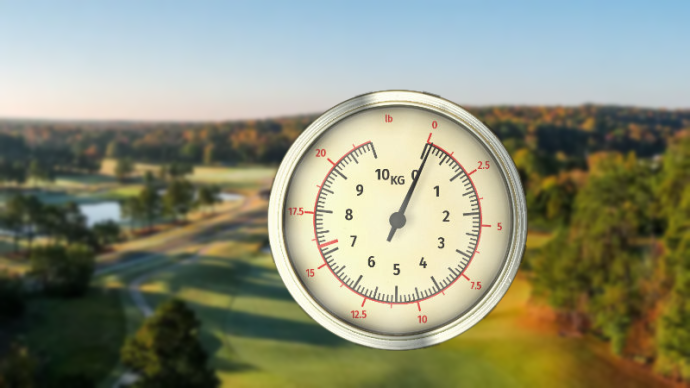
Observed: 0.1 kg
